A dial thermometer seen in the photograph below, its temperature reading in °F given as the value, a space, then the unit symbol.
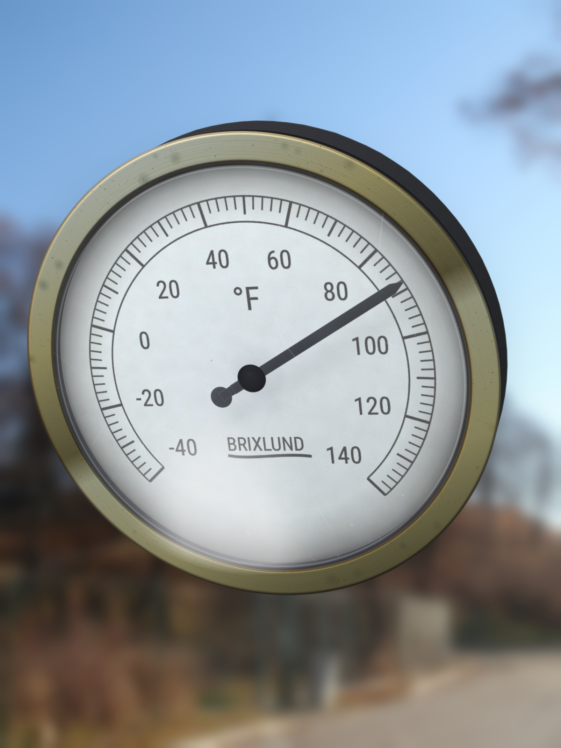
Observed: 88 °F
